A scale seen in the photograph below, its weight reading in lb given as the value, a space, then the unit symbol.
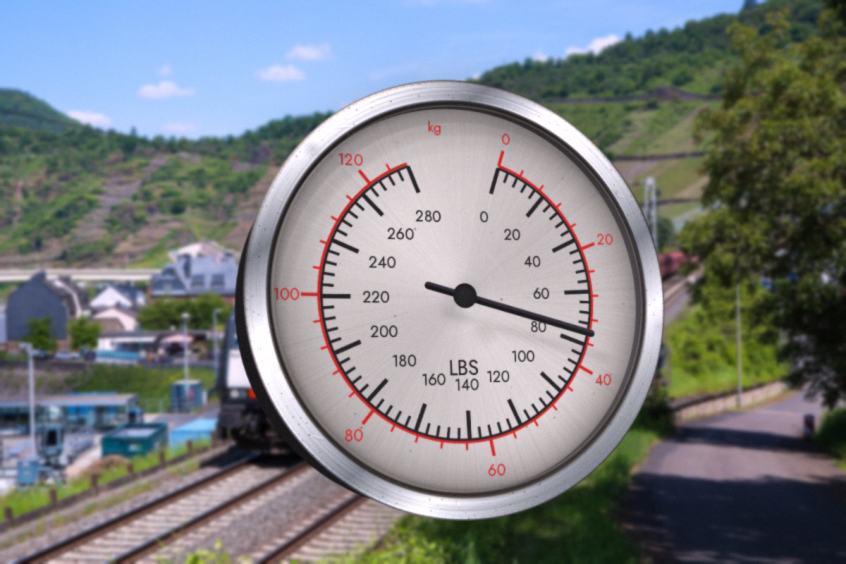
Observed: 76 lb
